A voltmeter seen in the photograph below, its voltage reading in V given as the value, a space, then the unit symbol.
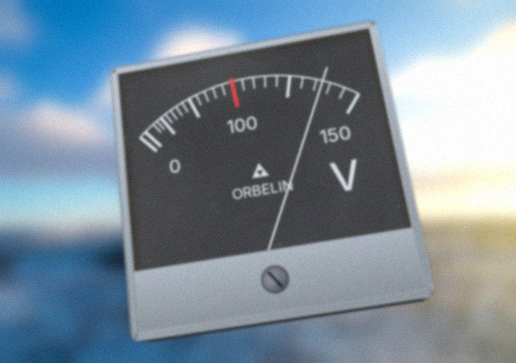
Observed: 137.5 V
